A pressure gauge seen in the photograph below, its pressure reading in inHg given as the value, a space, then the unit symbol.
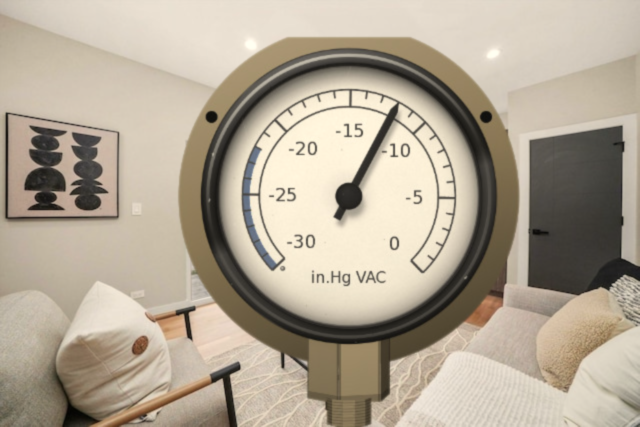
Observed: -12 inHg
